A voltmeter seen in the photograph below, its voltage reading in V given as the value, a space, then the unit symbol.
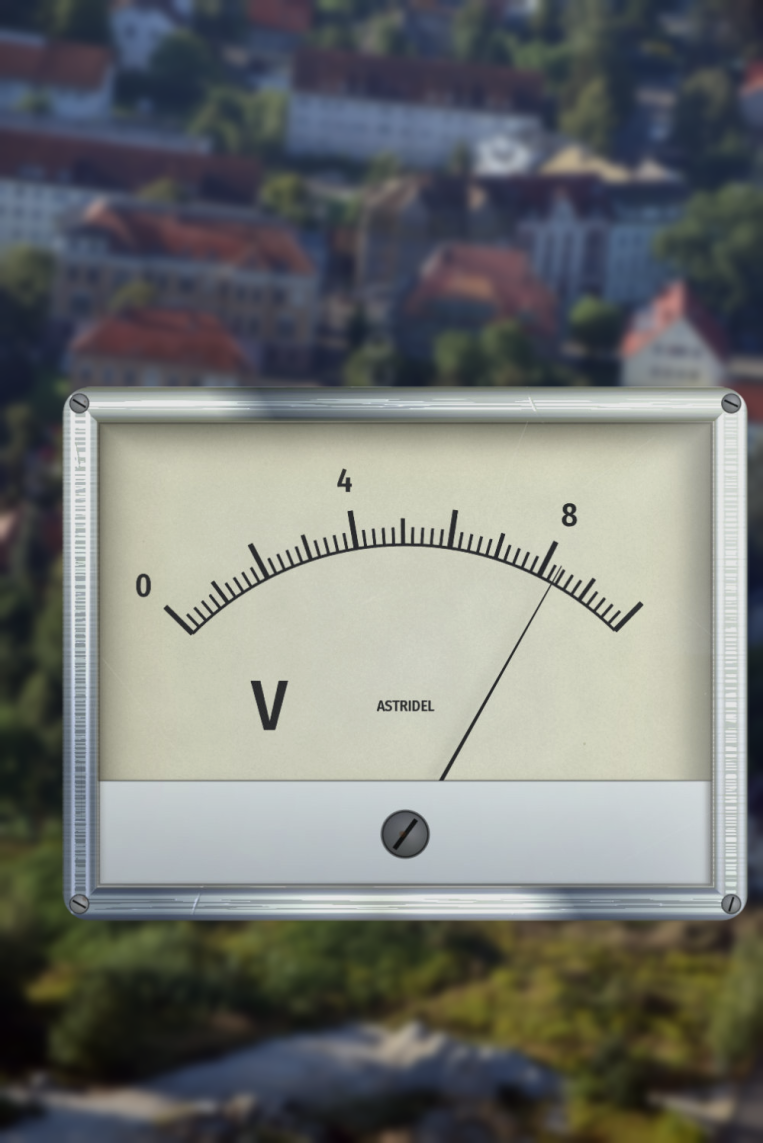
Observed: 8.3 V
